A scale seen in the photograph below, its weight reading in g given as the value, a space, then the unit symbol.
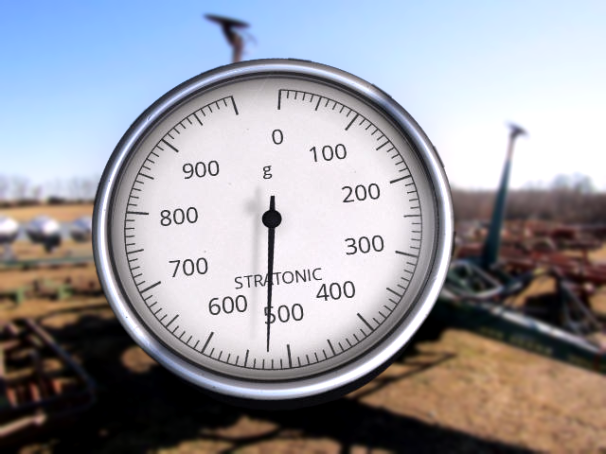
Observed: 525 g
